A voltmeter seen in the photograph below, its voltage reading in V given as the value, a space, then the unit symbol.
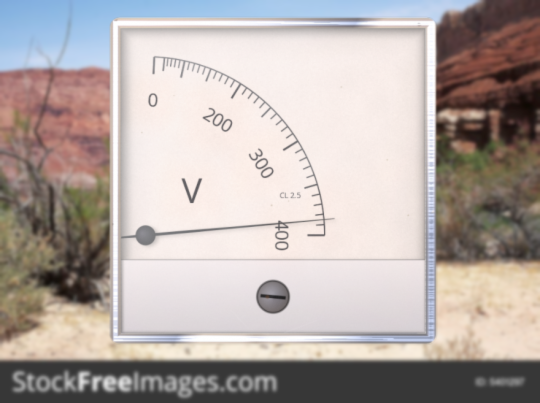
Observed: 385 V
